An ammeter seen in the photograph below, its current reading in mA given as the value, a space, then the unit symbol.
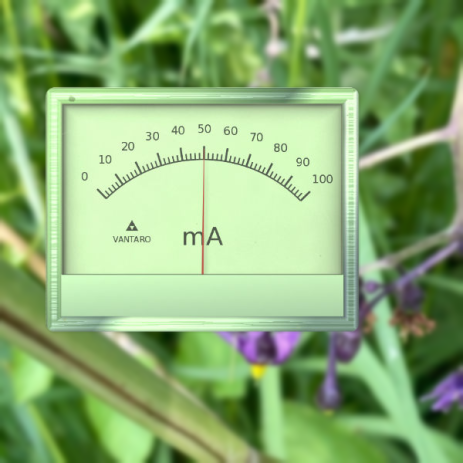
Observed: 50 mA
